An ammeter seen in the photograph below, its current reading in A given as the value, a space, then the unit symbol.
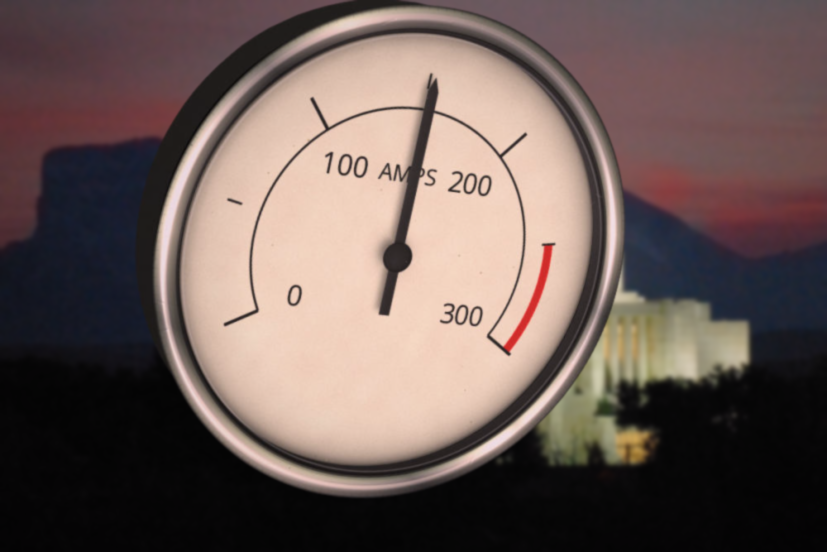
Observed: 150 A
